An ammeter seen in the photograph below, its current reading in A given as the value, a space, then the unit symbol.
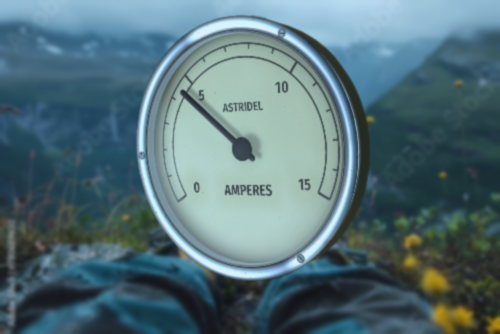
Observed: 4.5 A
